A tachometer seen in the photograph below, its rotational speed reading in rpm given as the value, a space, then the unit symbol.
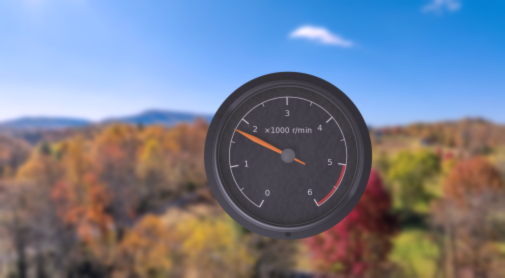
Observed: 1750 rpm
